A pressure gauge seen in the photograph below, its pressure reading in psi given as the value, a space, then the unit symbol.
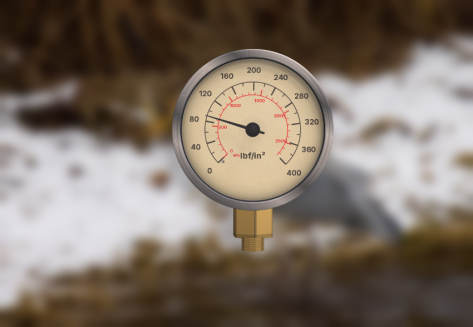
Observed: 90 psi
